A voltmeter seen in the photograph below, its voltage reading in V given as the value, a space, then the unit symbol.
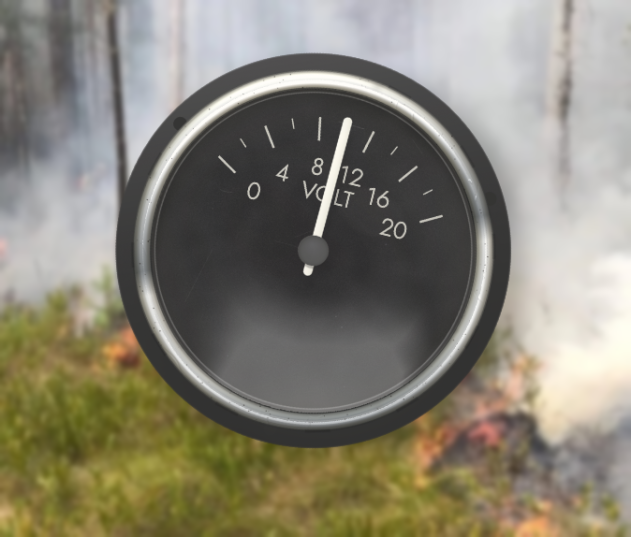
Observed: 10 V
